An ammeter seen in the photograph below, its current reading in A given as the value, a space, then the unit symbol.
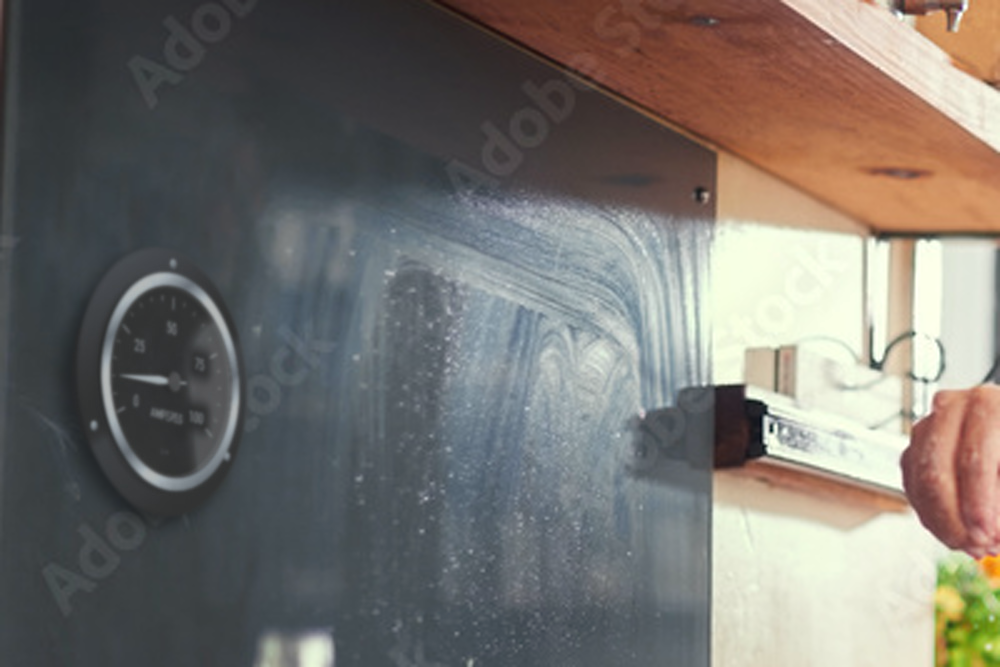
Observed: 10 A
